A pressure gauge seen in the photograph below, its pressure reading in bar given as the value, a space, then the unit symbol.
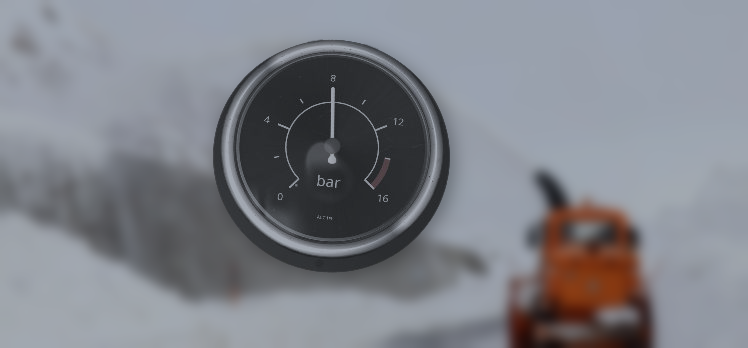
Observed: 8 bar
